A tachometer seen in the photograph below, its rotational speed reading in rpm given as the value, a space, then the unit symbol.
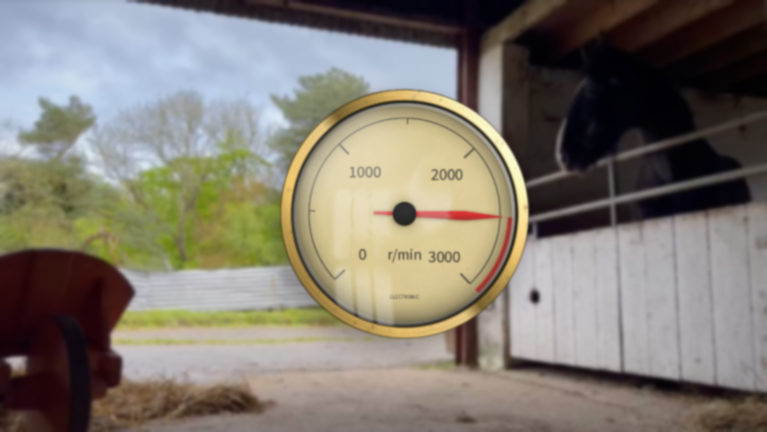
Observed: 2500 rpm
